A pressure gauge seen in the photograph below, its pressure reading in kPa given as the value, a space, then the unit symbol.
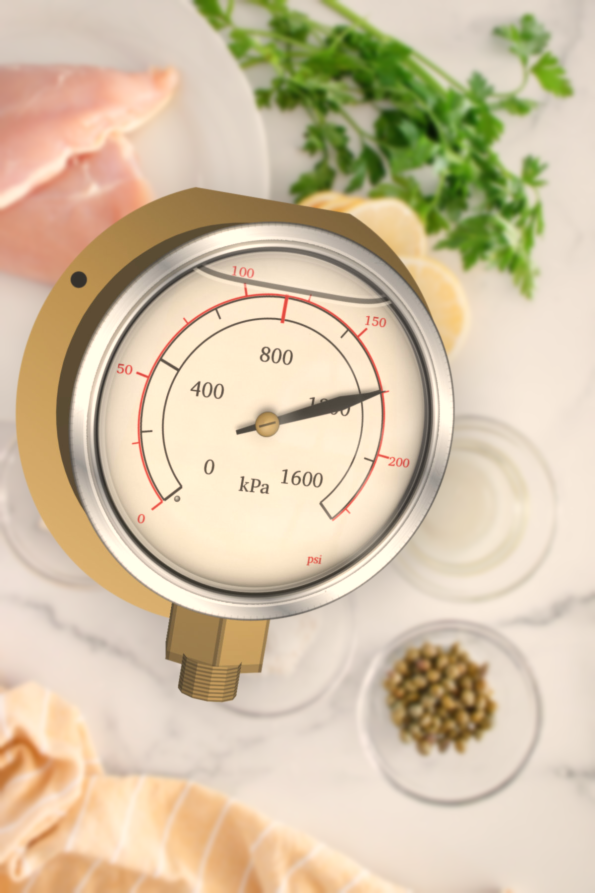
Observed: 1200 kPa
